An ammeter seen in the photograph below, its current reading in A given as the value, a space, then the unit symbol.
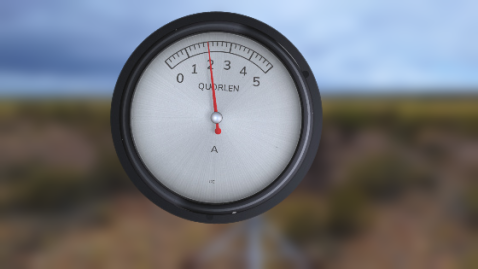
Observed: 2 A
